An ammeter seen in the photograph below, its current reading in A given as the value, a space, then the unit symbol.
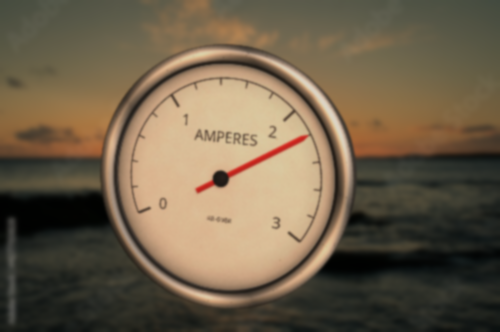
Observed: 2.2 A
